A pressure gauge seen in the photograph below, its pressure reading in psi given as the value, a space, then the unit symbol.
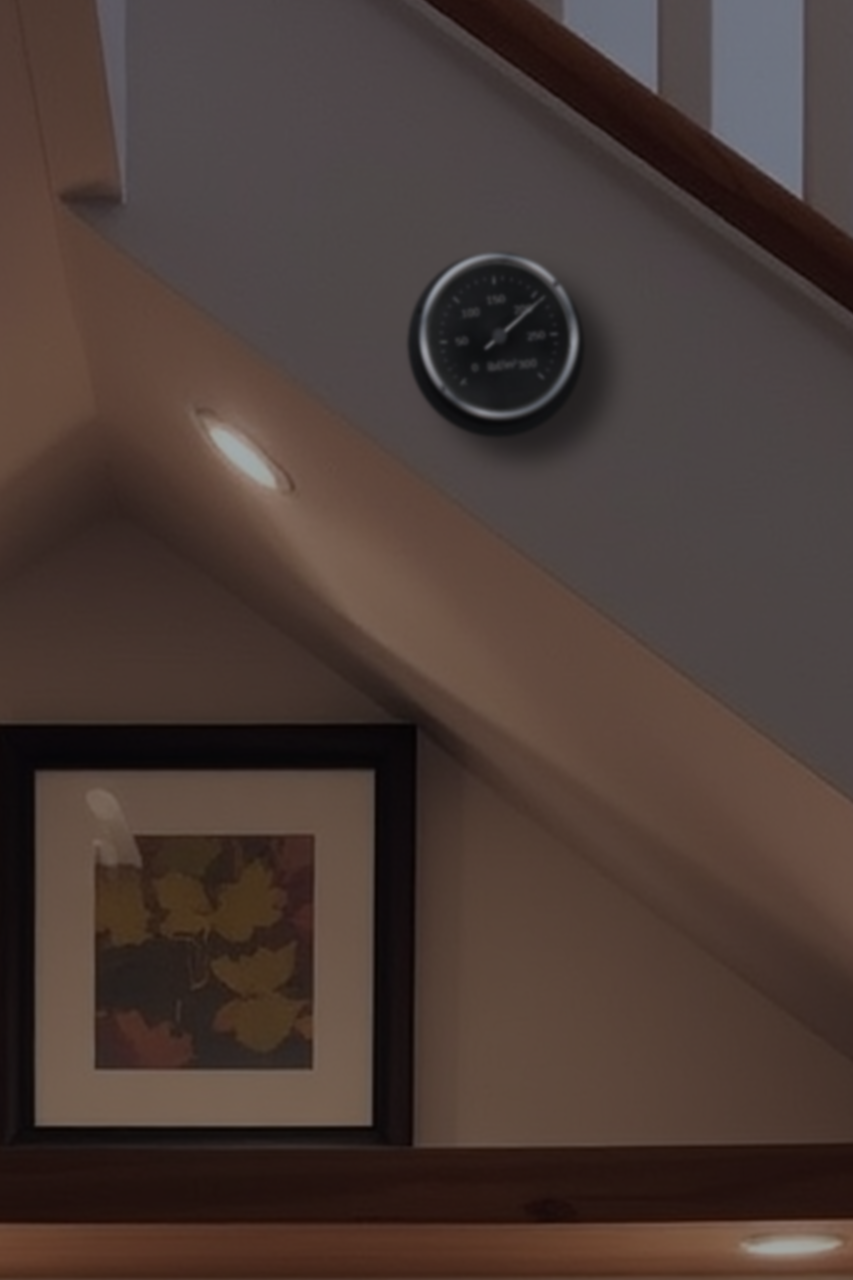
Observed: 210 psi
